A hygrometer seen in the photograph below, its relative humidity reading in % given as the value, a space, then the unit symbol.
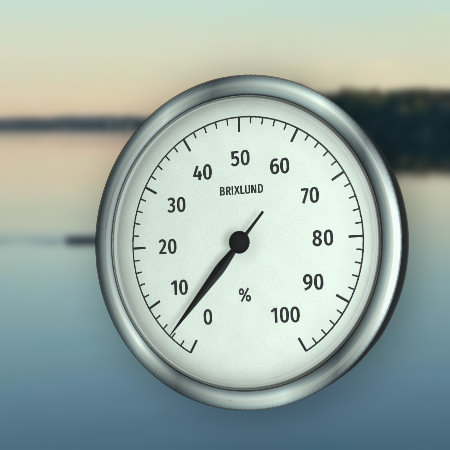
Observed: 4 %
